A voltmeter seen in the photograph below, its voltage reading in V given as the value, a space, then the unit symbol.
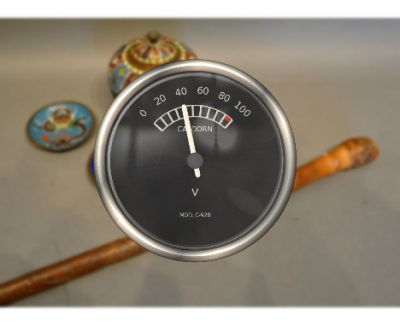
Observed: 40 V
